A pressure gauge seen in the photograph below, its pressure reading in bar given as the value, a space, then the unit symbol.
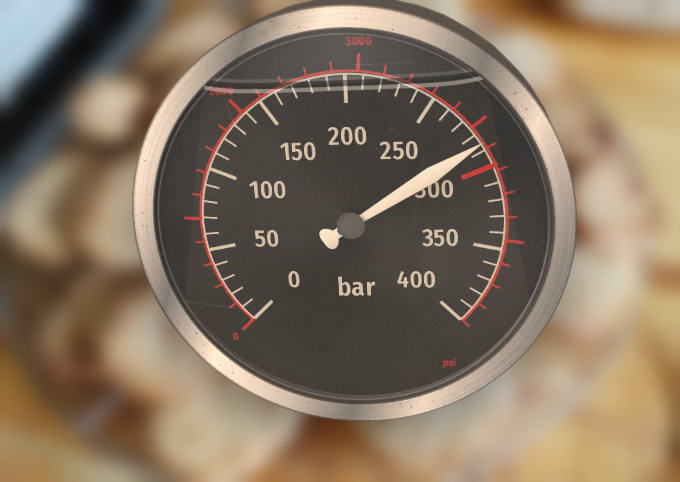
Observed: 285 bar
